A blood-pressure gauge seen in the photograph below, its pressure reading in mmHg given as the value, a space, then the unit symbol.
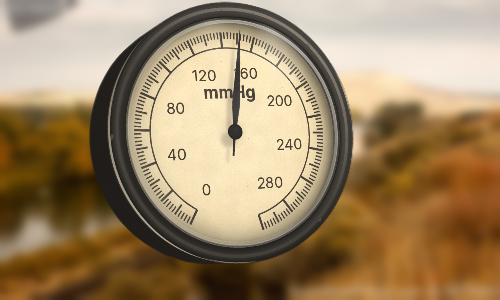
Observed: 150 mmHg
